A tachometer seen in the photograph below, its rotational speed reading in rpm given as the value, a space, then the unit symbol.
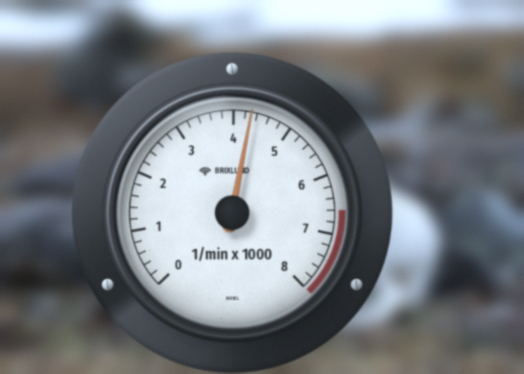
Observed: 4300 rpm
